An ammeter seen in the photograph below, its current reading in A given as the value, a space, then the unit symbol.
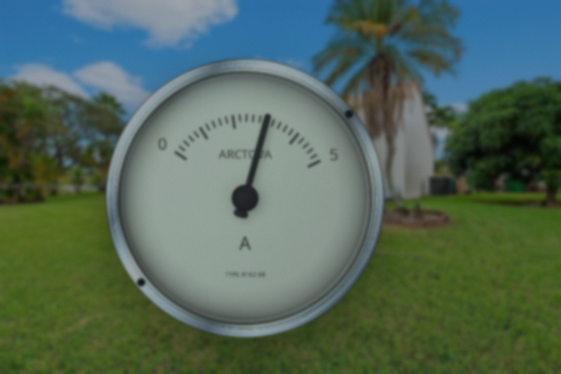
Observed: 3 A
